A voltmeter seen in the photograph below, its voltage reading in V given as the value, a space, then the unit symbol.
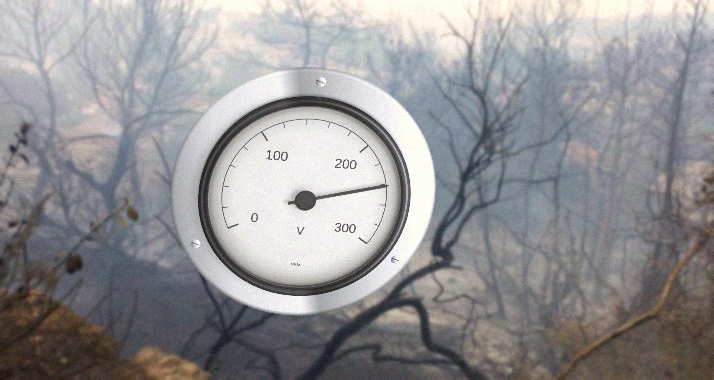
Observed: 240 V
